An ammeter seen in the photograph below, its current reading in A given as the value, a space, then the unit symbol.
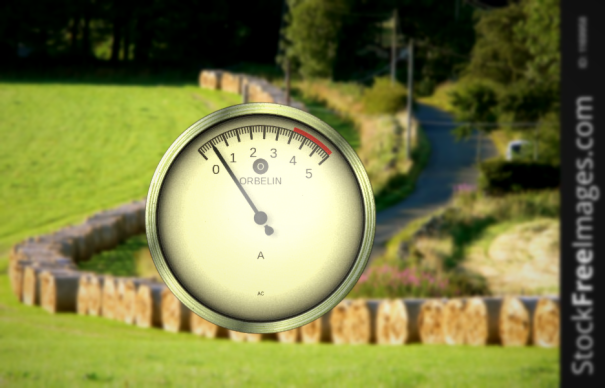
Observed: 0.5 A
